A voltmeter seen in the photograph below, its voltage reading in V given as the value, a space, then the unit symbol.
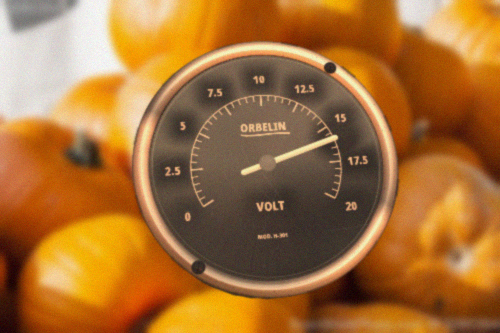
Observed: 16 V
